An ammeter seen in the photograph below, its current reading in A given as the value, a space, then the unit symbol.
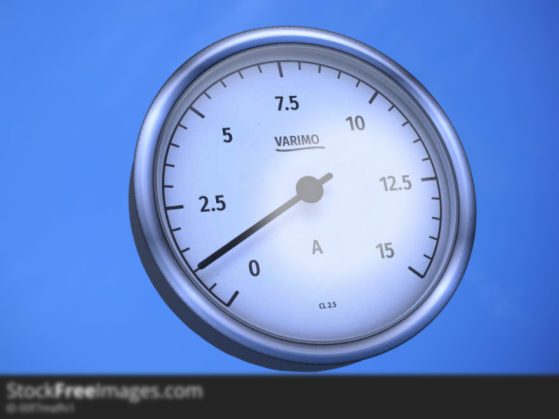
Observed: 1 A
